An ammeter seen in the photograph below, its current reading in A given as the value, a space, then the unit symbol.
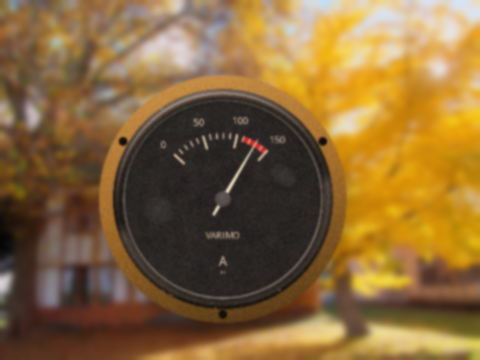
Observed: 130 A
